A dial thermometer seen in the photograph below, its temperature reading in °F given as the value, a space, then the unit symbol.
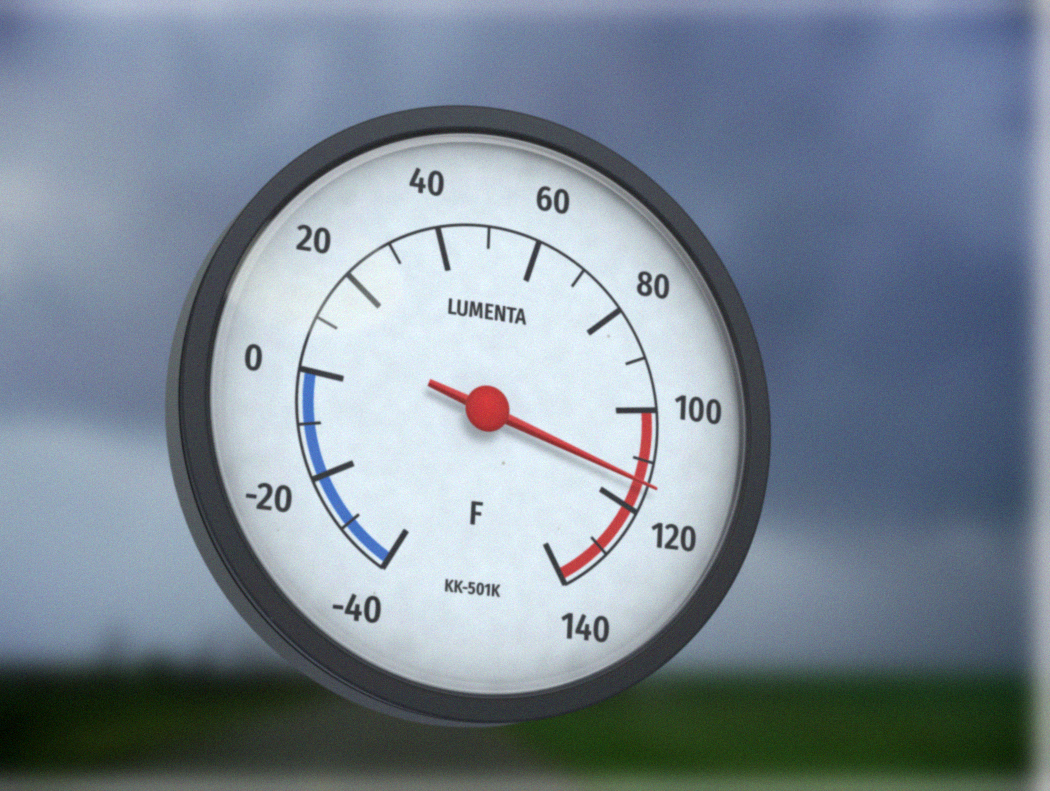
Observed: 115 °F
